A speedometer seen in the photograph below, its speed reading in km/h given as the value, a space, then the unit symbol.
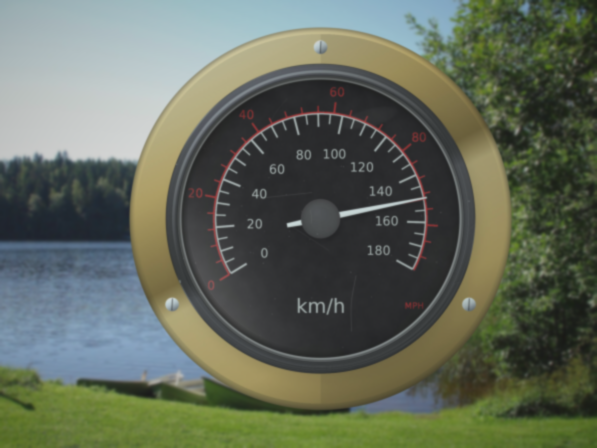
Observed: 150 km/h
